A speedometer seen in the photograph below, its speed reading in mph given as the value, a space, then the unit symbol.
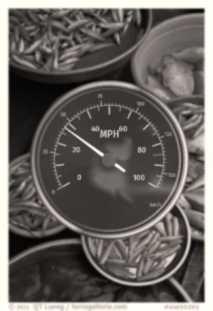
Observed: 27.5 mph
